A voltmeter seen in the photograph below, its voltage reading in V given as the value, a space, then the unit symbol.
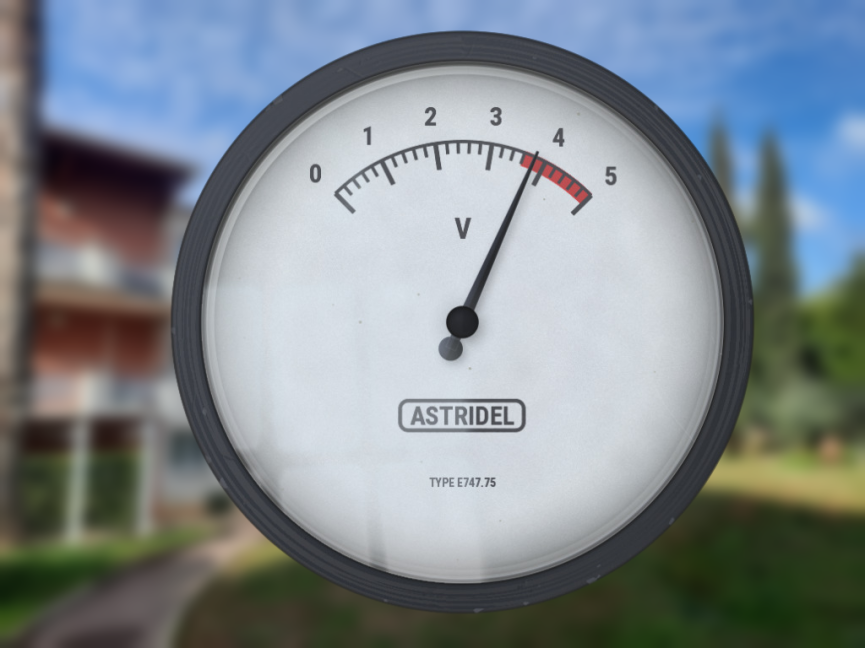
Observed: 3.8 V
